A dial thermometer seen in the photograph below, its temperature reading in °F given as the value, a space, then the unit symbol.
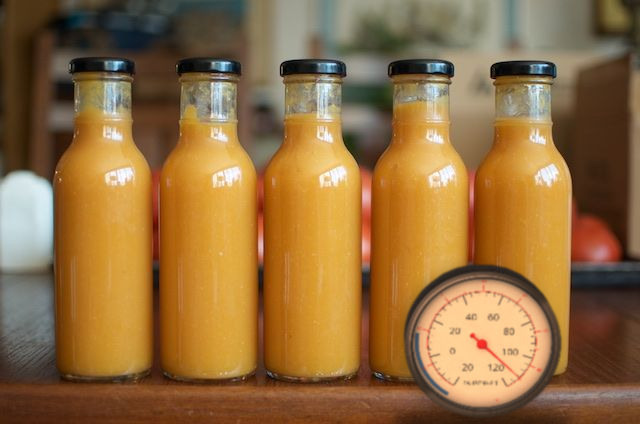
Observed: 112 °F
